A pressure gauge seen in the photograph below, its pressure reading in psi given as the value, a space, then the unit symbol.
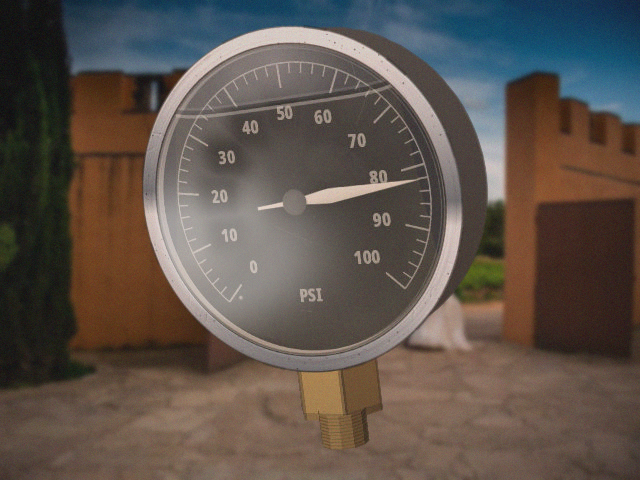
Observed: 82 psi
